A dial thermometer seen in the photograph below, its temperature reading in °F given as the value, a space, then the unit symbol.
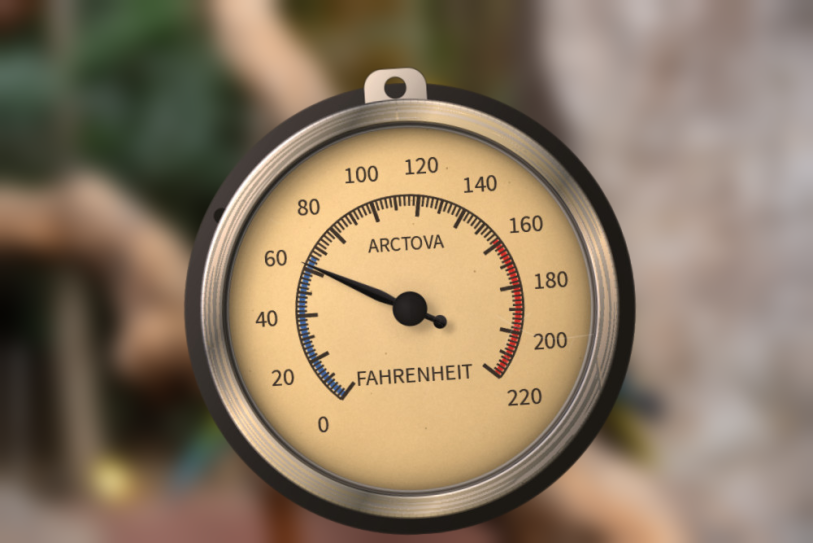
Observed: 62 °F
